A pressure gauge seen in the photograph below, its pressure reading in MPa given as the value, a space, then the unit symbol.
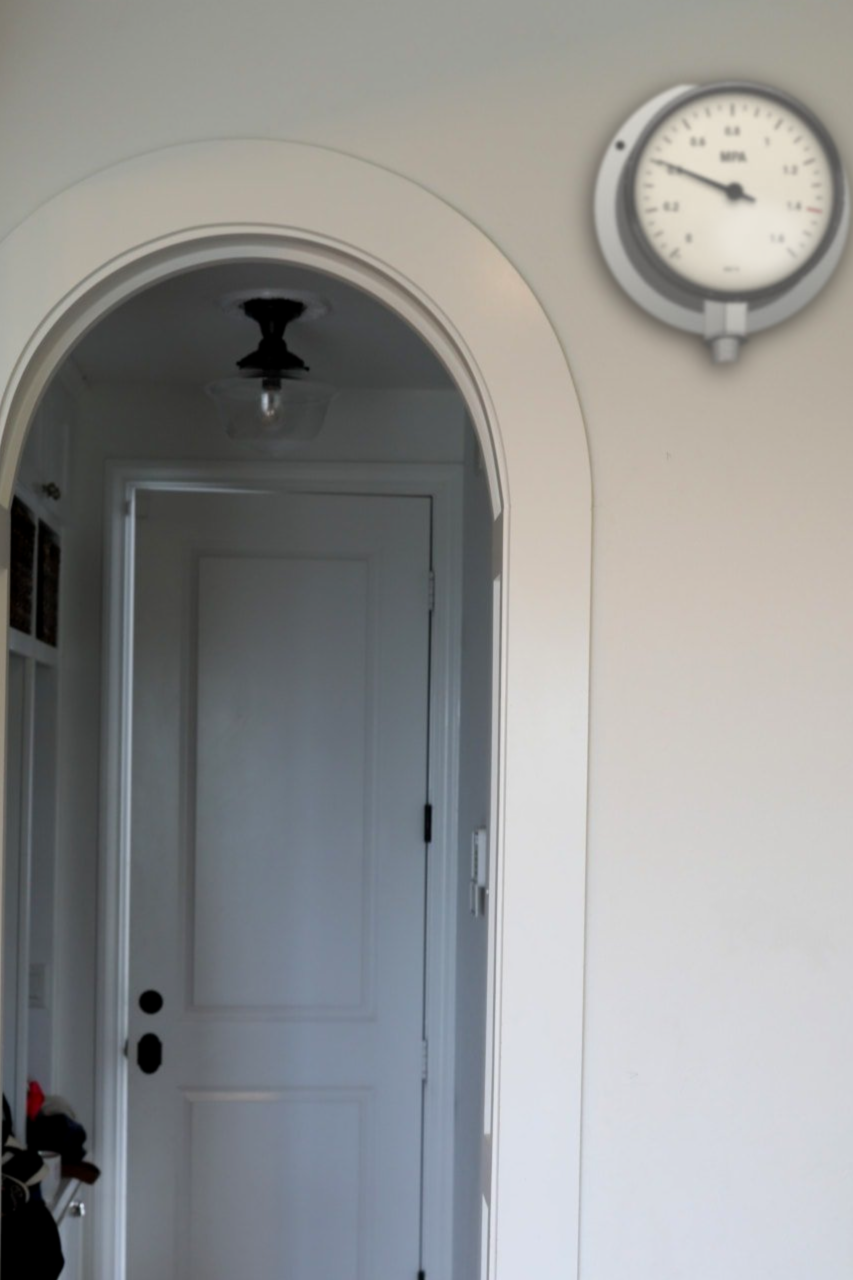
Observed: 0.4 MPa
